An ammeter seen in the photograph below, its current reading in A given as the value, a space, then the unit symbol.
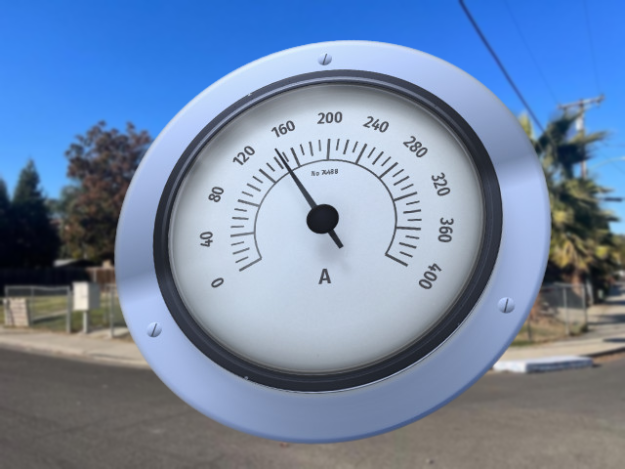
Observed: 145 A
